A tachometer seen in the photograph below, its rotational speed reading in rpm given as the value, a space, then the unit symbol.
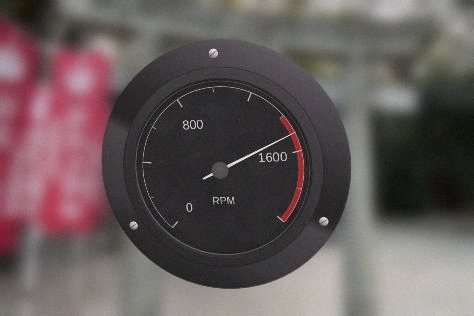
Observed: 1500 rpm
